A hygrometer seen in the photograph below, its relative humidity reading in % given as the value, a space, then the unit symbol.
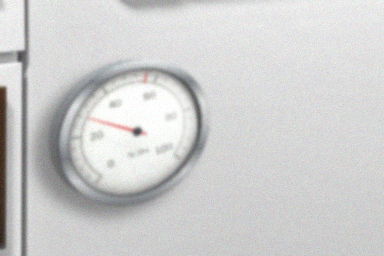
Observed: 28 %
